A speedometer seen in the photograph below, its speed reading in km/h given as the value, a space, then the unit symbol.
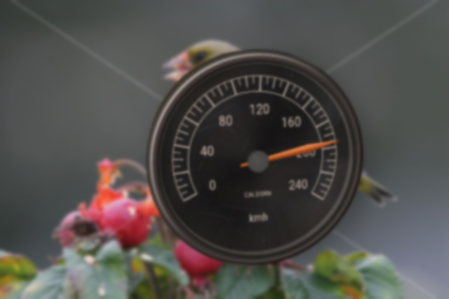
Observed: 195 km/h
